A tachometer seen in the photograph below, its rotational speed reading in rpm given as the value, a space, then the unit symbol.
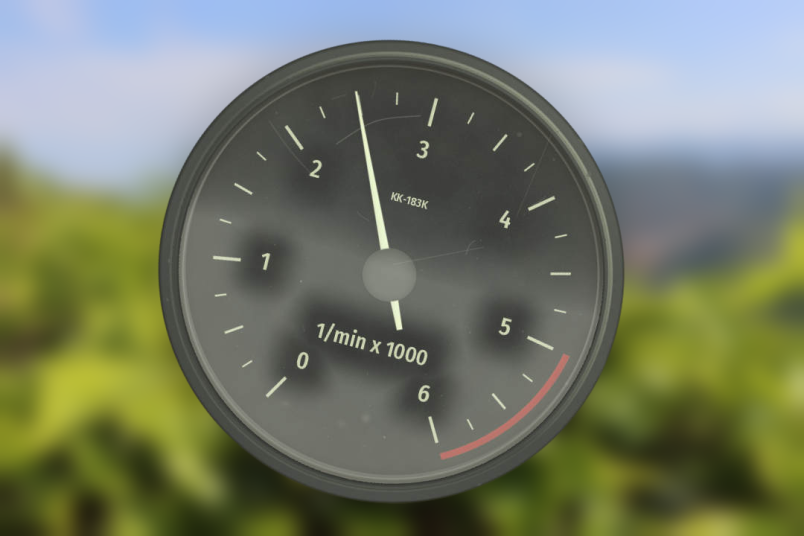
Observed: 2500 rpm
